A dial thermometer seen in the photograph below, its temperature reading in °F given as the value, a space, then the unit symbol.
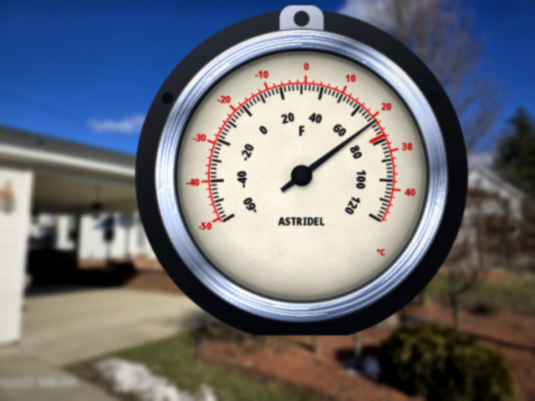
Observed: 70 °F
